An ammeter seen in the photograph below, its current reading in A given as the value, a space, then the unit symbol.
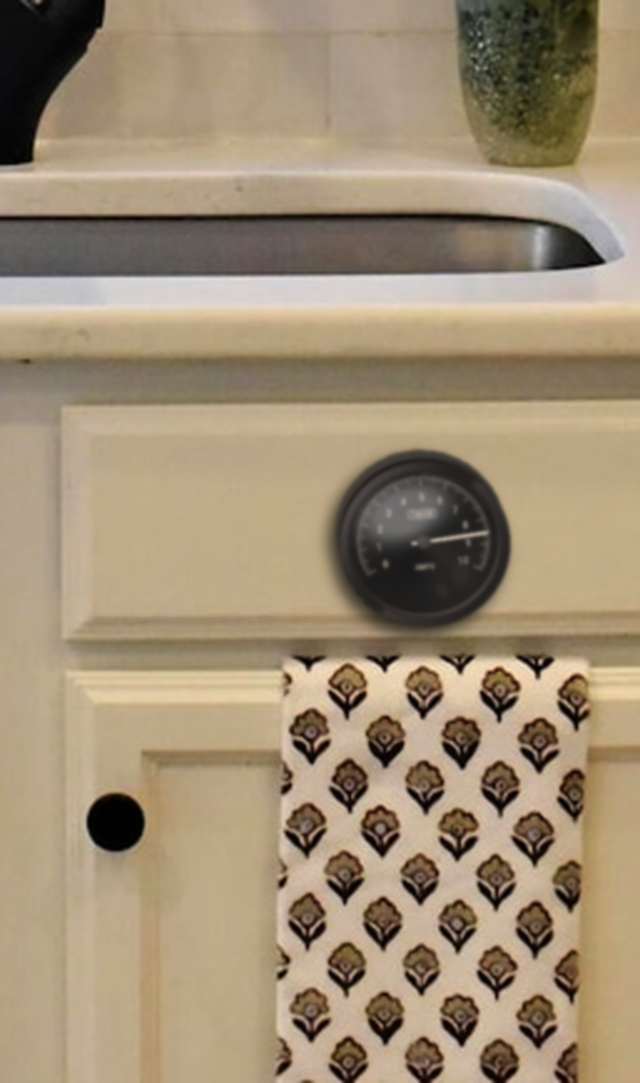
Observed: 8.5 A
